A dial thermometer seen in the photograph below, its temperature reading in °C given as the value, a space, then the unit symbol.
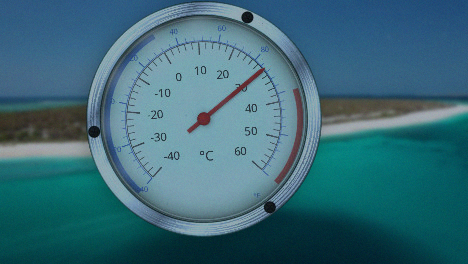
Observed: 30 °C
